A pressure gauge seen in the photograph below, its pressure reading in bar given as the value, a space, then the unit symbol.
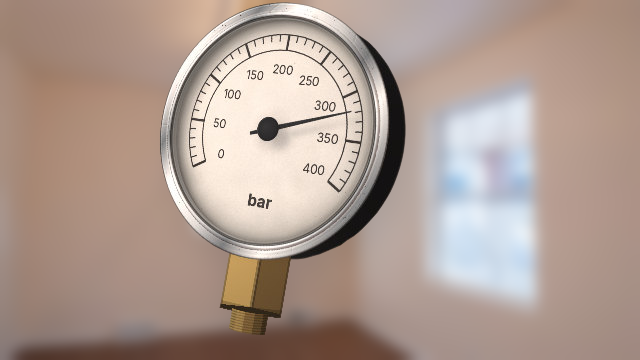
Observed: 320 bar
